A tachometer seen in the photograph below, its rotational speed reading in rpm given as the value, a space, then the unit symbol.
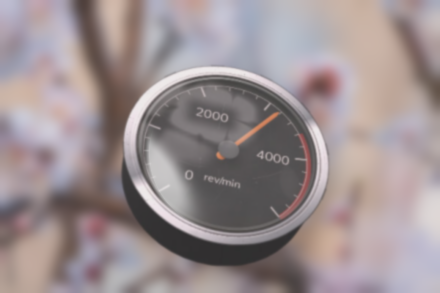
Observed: 3200 rpm
